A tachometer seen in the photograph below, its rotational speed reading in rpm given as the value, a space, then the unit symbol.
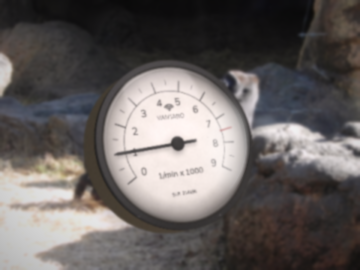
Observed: 1000 rpm
